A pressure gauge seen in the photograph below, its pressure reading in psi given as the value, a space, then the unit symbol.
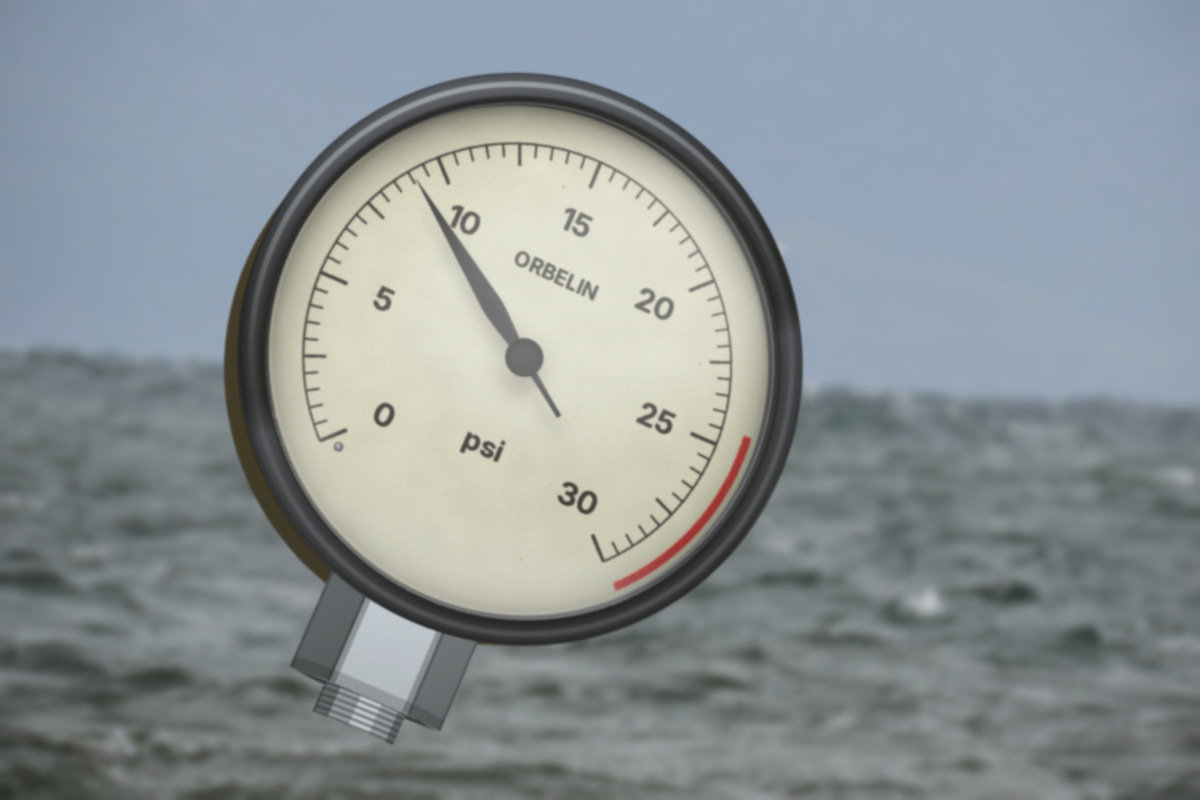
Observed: 9 psi
